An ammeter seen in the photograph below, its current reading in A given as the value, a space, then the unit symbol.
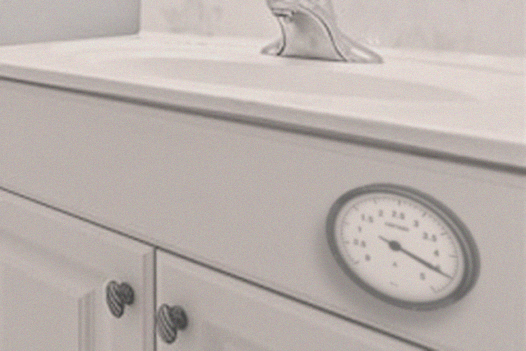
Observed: 4.5 A
